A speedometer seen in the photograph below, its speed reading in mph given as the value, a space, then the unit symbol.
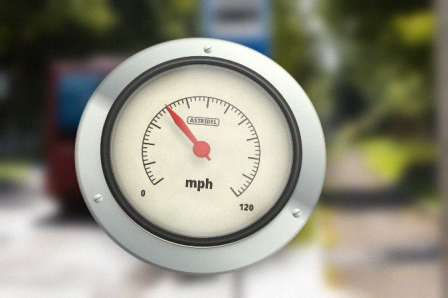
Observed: 40 mph
